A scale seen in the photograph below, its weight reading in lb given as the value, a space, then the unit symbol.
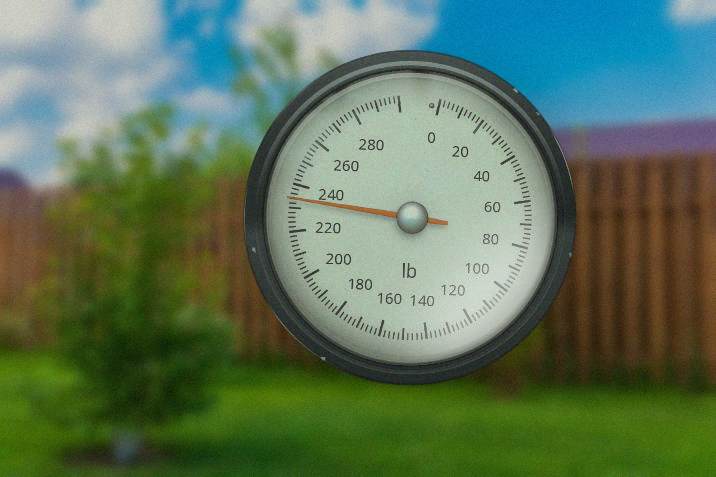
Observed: 234 lb
